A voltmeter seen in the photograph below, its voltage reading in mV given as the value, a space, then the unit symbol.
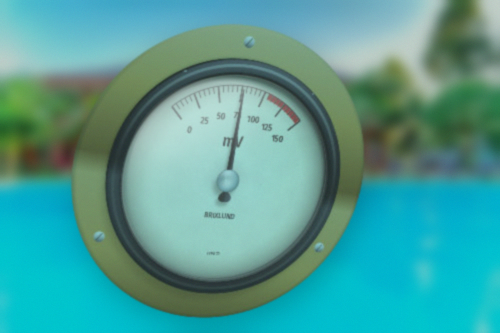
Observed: 75 mV
